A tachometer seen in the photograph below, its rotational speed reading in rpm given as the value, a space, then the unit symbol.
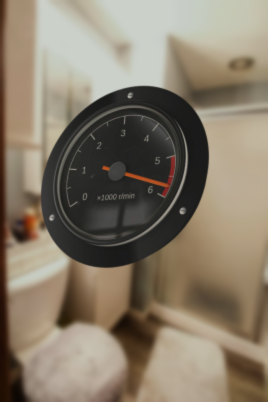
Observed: 5750 rpm
